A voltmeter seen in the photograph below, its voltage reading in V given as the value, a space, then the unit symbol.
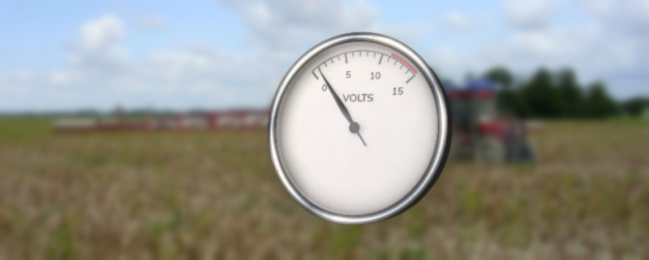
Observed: 1 V
